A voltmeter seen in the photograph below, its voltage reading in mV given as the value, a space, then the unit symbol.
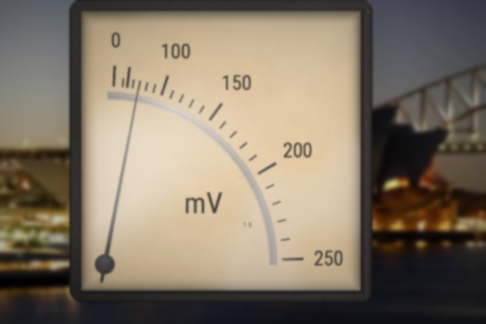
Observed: 70 mV
